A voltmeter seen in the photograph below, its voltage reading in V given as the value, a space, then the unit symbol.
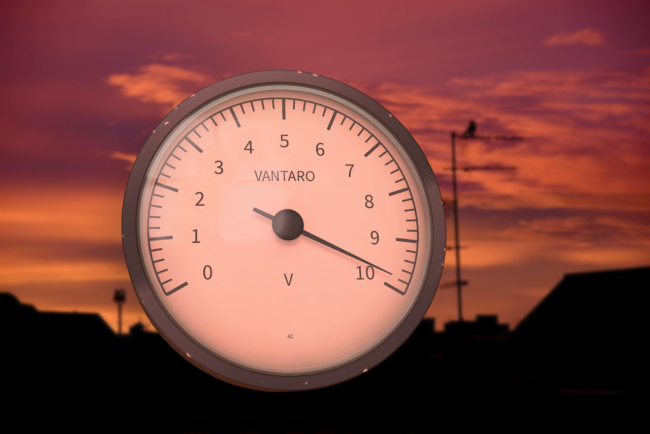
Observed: 9.8 V
